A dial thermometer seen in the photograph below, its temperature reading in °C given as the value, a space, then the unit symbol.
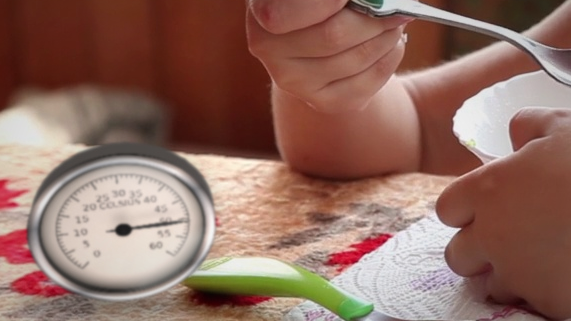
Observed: 50 °C
